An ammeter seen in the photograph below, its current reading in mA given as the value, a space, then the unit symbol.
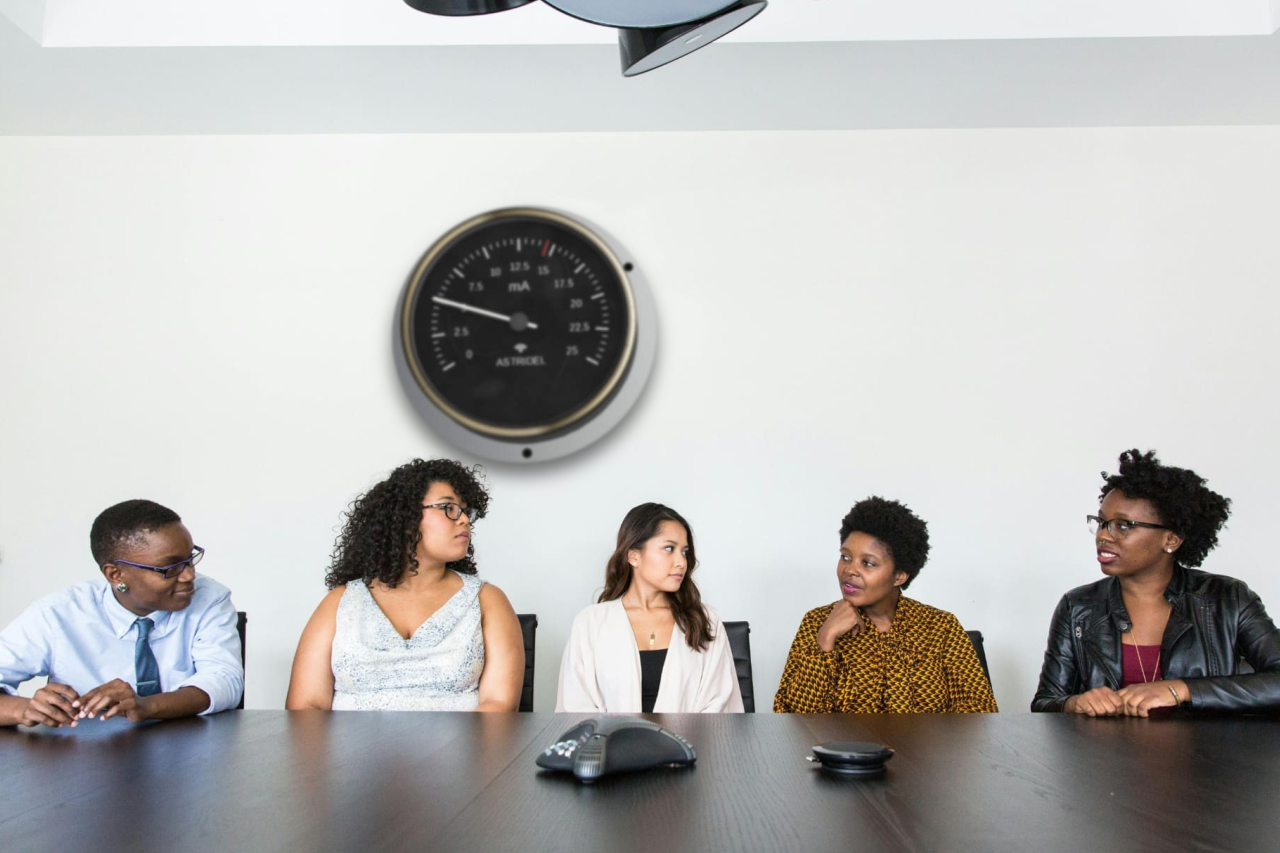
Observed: 5 mA
